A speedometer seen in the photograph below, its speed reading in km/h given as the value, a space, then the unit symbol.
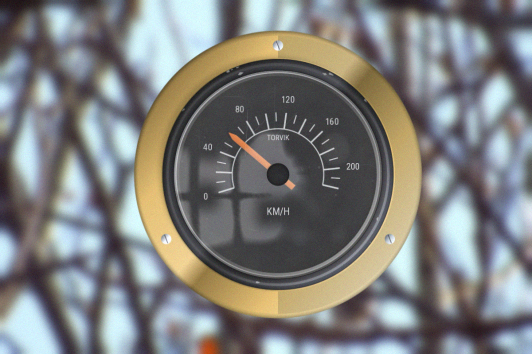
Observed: 60 km/h
